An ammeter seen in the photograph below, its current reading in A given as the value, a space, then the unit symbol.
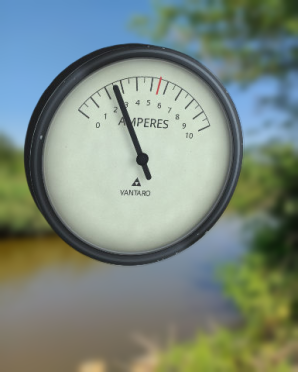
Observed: 2.5 A
